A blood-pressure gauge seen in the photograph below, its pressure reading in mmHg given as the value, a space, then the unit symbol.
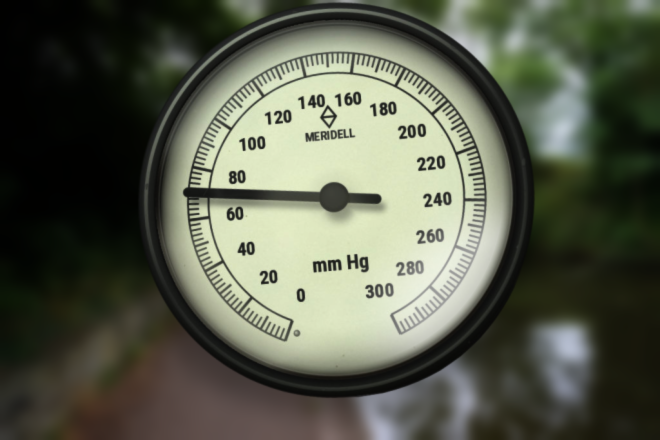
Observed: 70 mmHg
